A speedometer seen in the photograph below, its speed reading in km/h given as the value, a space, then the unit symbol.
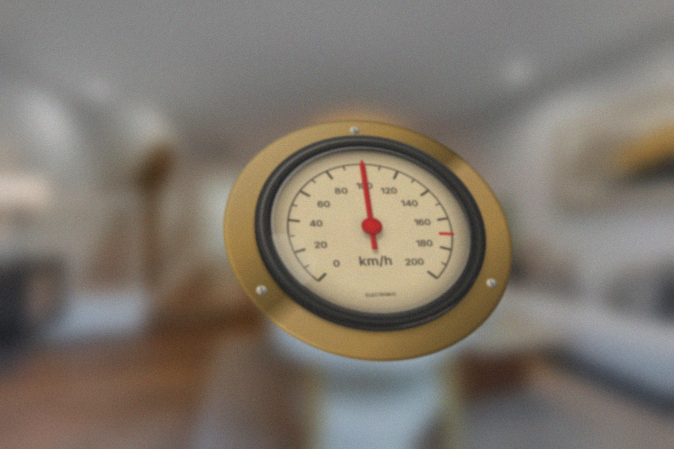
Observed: 100 km/h
